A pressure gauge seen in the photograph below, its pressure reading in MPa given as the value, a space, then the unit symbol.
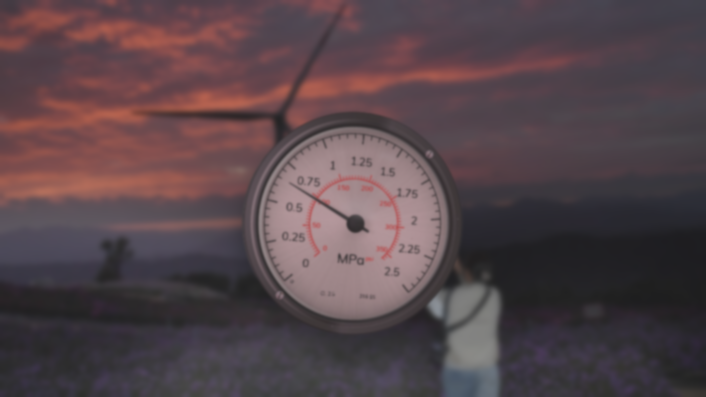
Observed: 0.65 MPa
